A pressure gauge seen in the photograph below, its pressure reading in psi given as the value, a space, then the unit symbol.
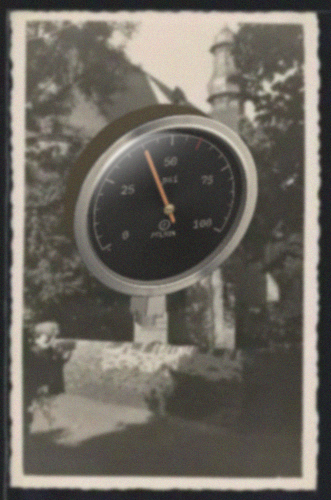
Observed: 40 psi
